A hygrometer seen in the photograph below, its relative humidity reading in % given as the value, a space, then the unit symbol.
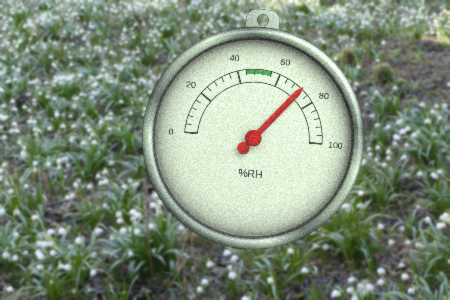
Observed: 72 %
